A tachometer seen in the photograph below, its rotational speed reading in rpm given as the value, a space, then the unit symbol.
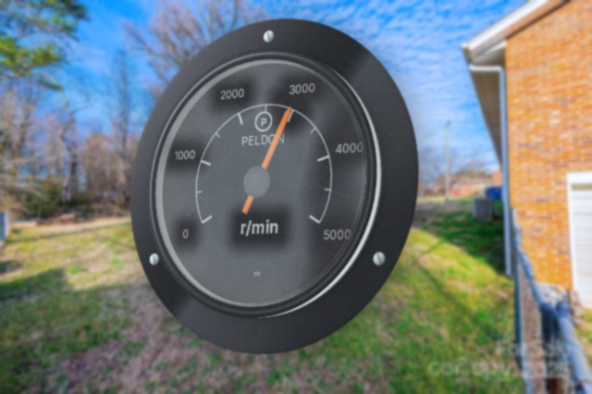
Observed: 3000 rpm
